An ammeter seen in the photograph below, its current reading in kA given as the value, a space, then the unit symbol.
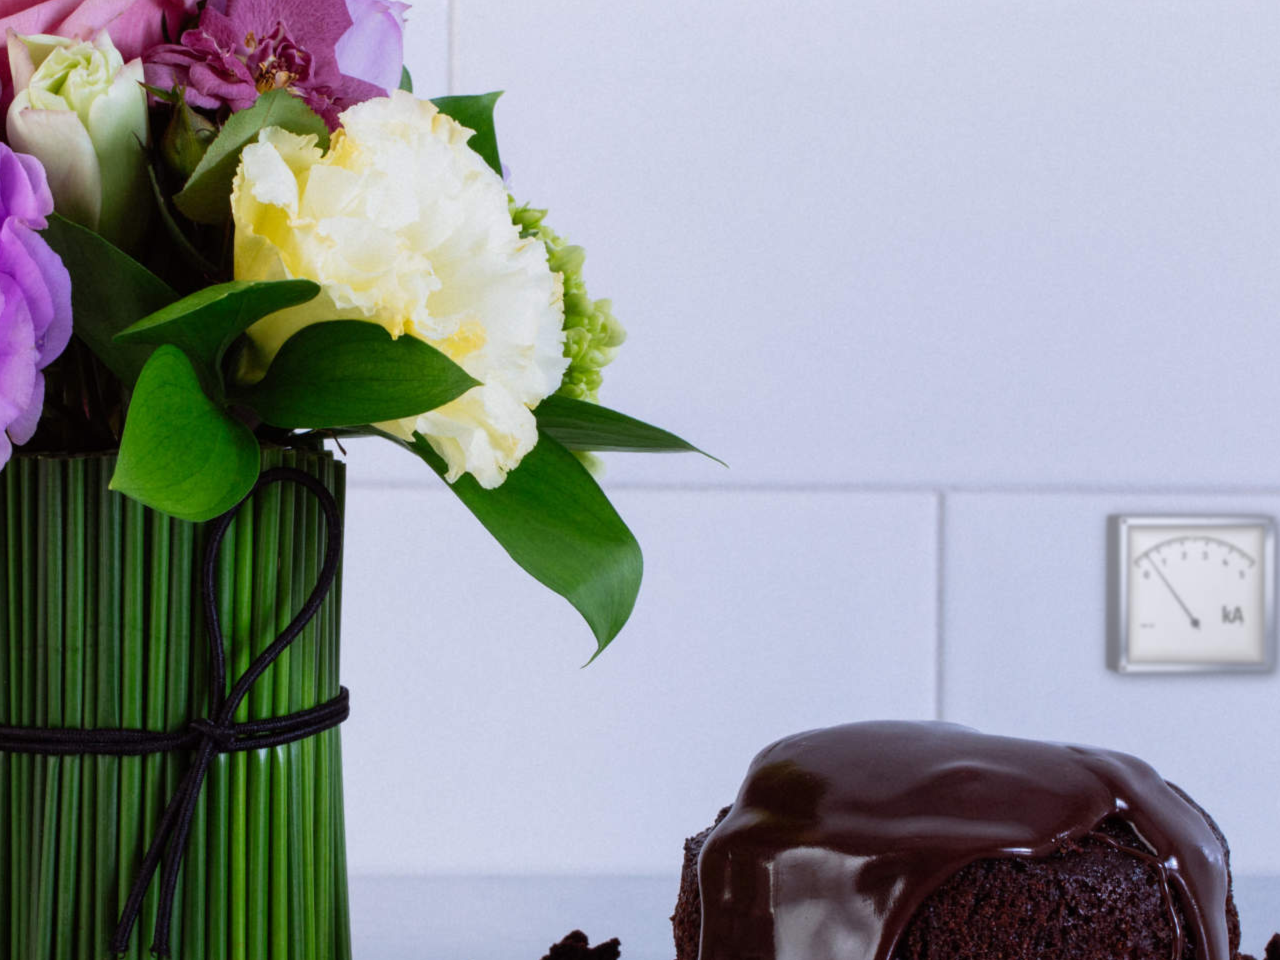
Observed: 0.5 kA
